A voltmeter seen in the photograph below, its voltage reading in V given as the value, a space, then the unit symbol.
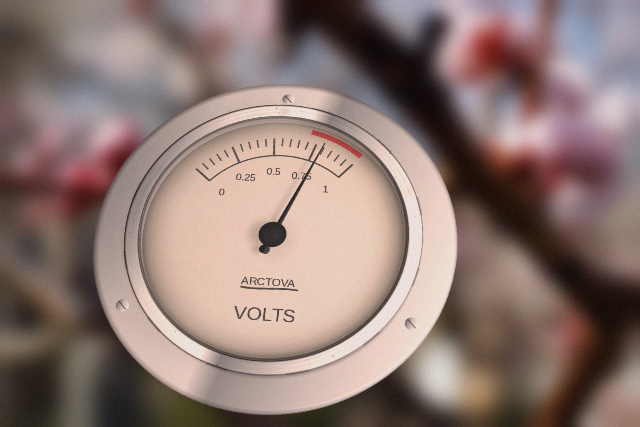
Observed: 0.8 V
